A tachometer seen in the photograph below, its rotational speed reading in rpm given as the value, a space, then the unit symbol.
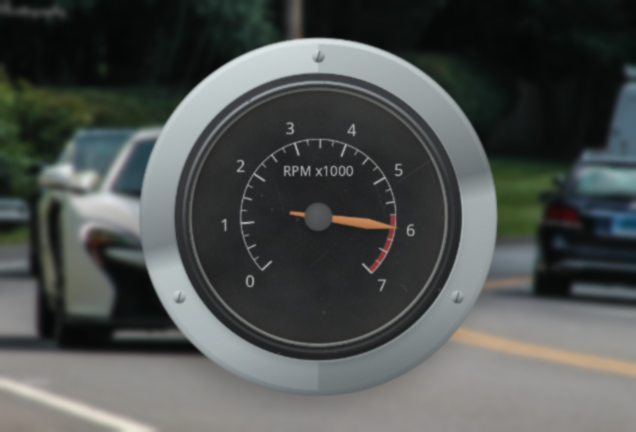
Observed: 6000 rpm
